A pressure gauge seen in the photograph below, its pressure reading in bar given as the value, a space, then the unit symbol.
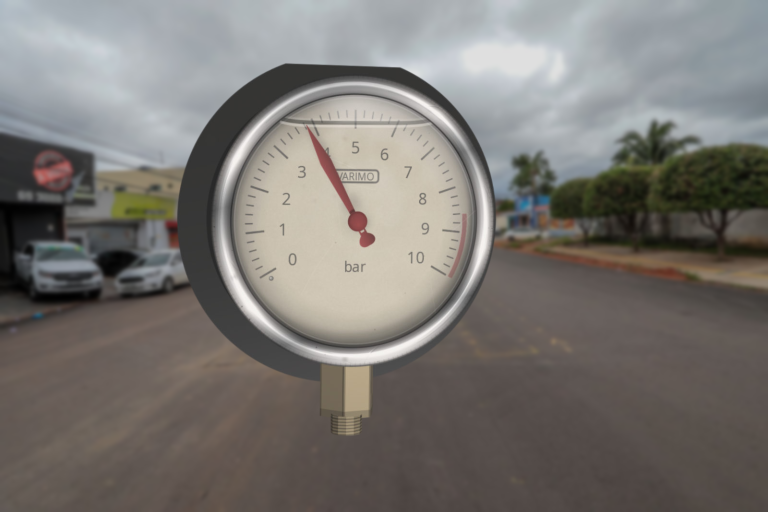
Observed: 3.8 bar
